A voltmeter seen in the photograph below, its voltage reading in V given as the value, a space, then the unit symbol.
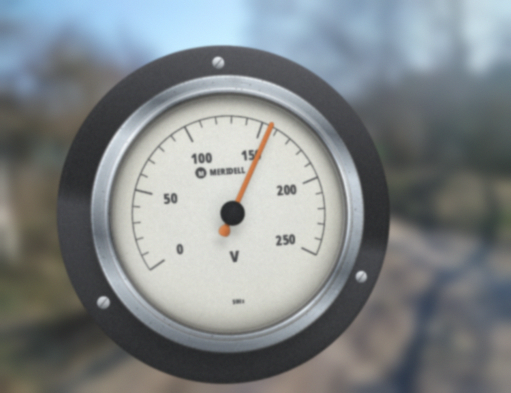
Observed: 155 V
